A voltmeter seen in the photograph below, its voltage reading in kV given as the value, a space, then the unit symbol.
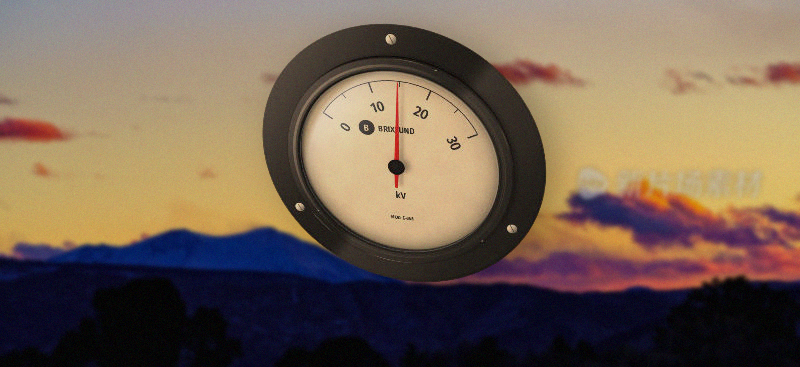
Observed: 15 kV
